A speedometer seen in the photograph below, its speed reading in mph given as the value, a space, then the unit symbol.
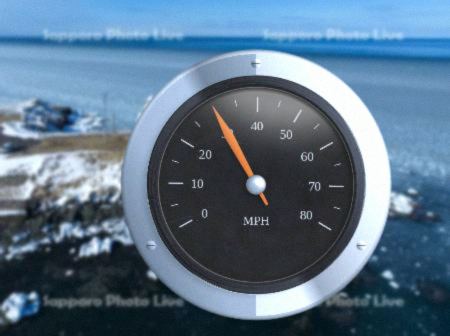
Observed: 30 mph
